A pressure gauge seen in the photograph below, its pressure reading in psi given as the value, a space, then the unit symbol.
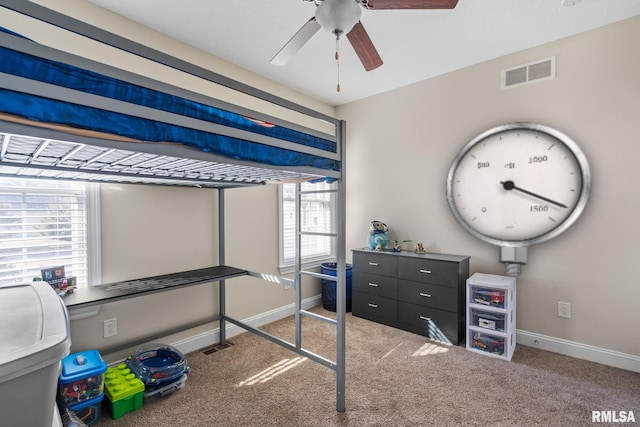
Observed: 1400 psi
